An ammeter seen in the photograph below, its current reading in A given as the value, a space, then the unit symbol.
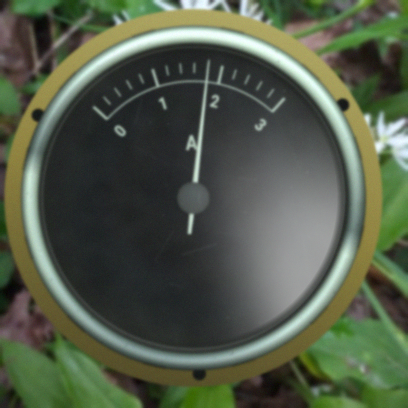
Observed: 1.8 A
